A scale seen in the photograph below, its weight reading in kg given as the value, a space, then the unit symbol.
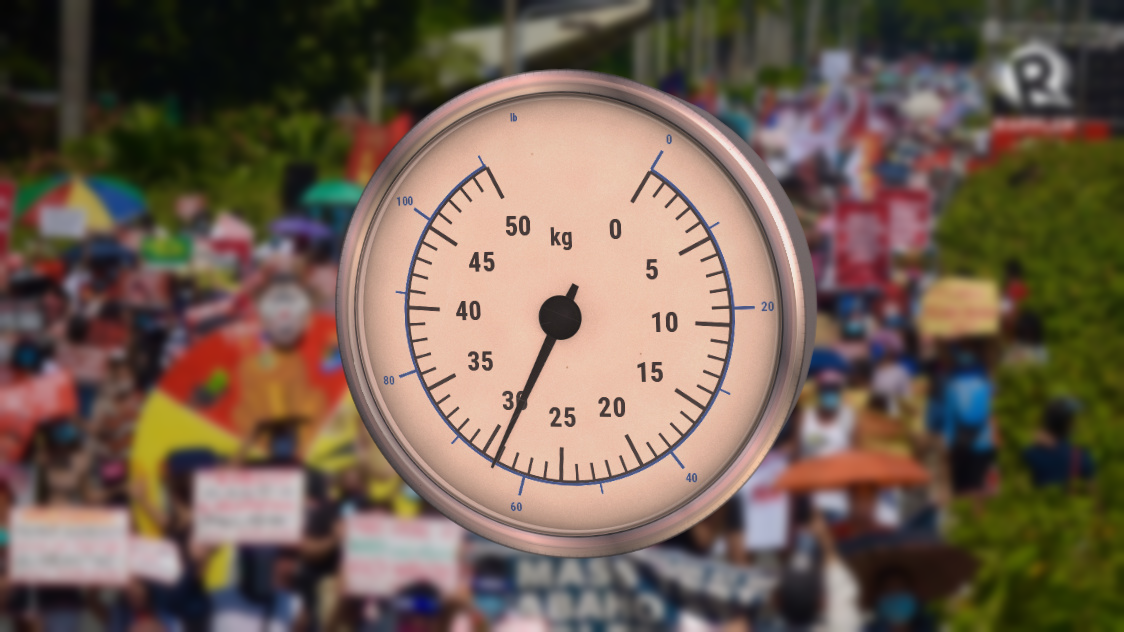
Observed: 29 kg
